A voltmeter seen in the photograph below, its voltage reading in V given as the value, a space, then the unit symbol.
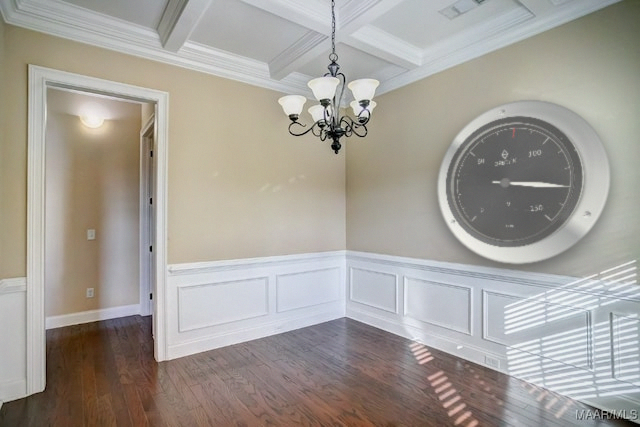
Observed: 130 V
